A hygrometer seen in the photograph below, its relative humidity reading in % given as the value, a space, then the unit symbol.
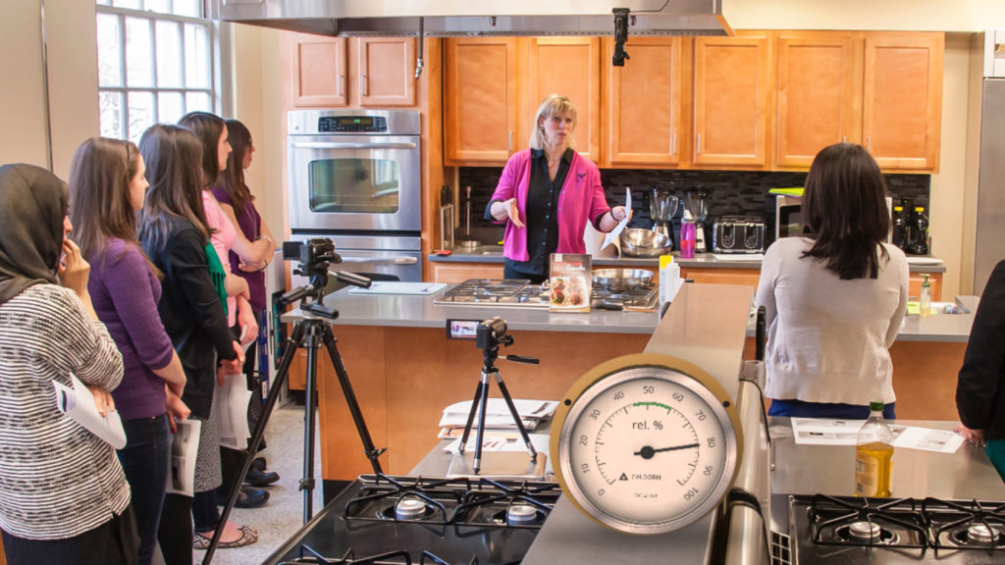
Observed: 80 %
